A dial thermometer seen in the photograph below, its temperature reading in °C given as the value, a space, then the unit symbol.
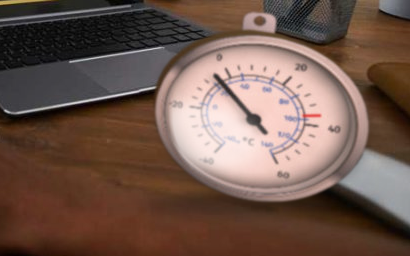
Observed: -4 °C
